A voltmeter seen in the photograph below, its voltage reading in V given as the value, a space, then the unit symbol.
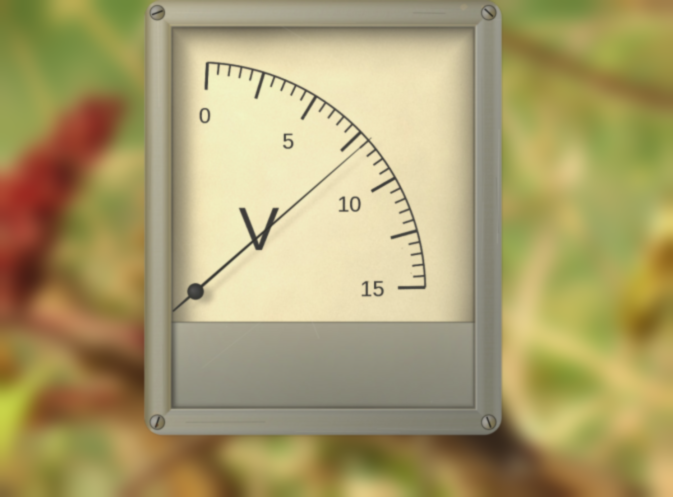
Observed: 8 V
